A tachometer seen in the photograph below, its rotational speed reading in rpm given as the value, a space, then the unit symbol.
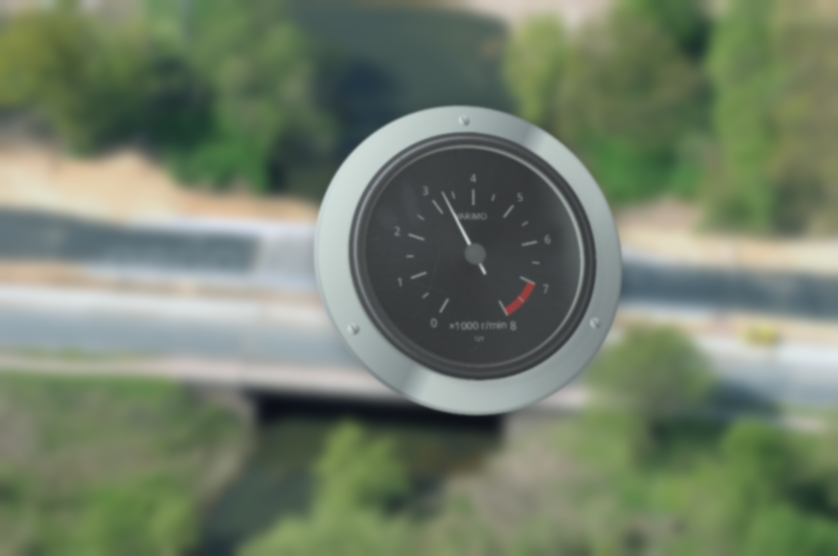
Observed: 3250 rpm
